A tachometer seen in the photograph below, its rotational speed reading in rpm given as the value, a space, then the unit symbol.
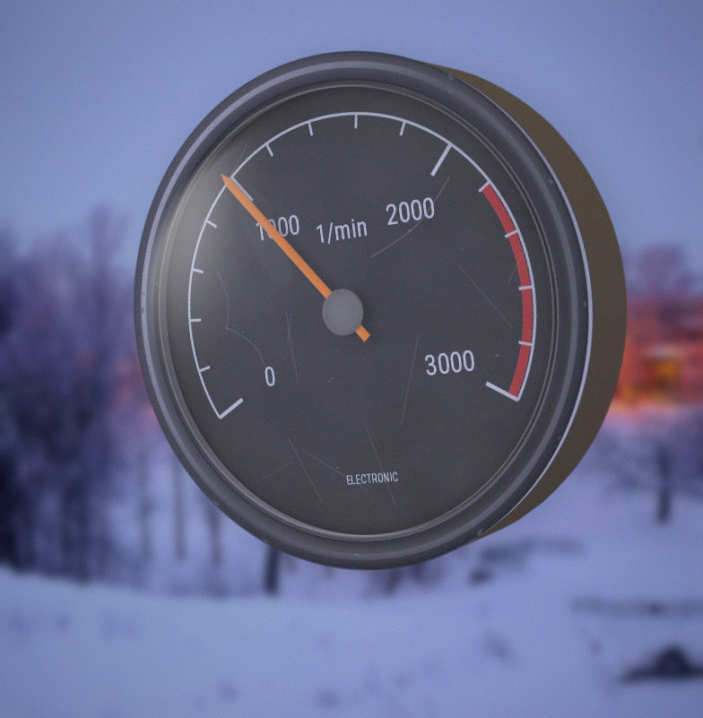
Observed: 1000 rpm
